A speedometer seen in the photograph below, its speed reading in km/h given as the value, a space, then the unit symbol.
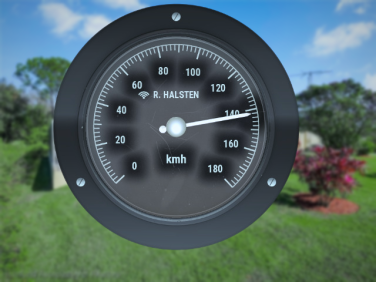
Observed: 142 km/h
